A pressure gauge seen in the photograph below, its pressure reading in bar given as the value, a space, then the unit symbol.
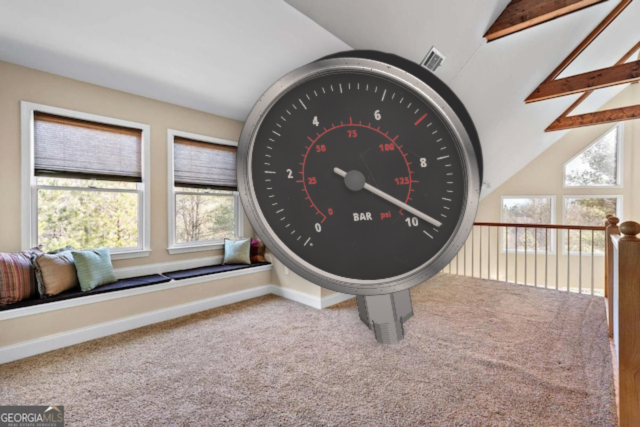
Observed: 9.6 bar
